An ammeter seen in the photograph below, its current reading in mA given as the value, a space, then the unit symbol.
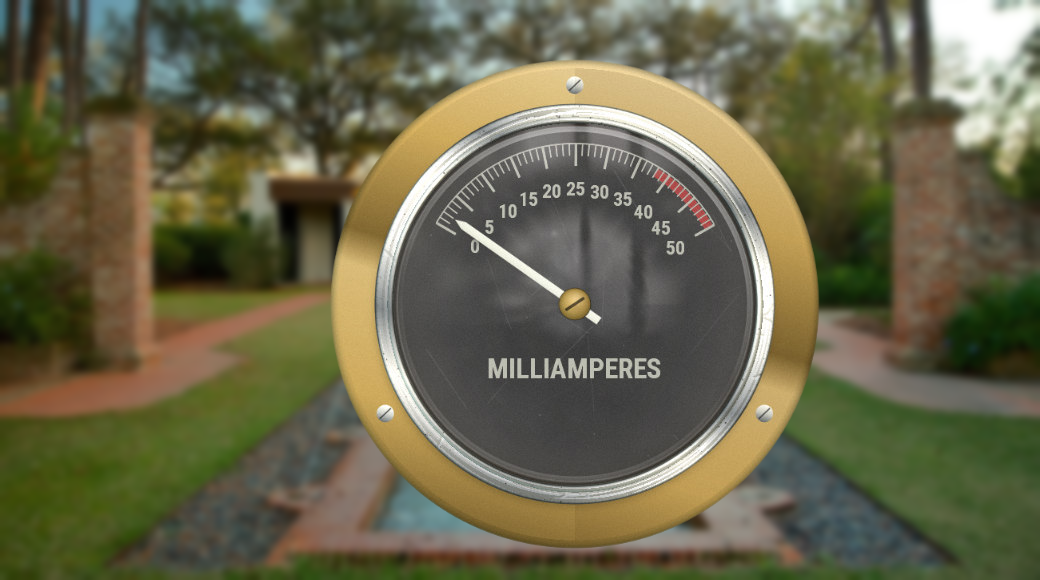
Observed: 2 mA
